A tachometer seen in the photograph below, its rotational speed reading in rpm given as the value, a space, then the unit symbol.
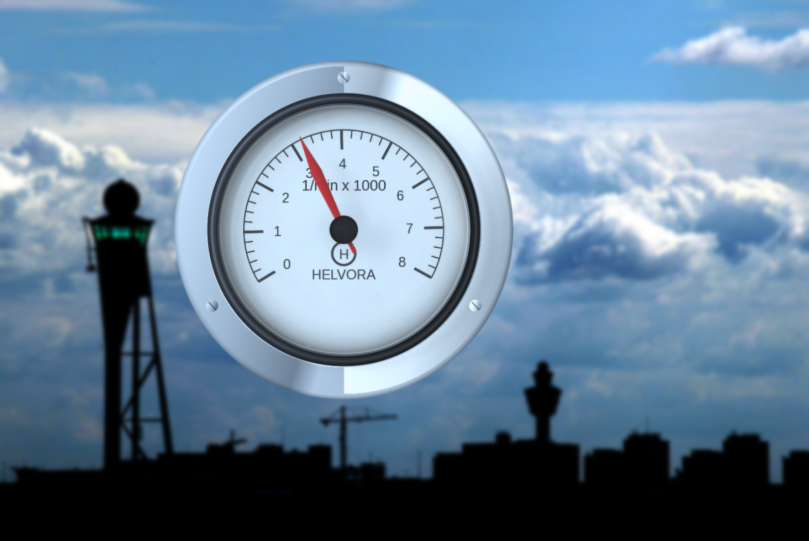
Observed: 3200 rpm
